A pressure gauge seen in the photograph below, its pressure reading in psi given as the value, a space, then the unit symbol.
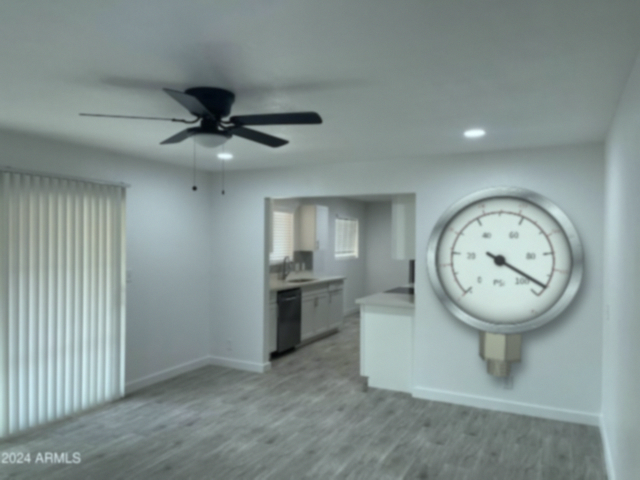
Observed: 95 psi
